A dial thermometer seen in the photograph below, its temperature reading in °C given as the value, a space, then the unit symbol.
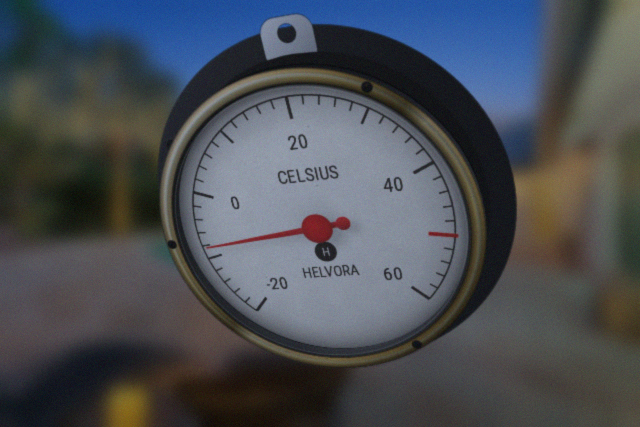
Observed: -8 °C
